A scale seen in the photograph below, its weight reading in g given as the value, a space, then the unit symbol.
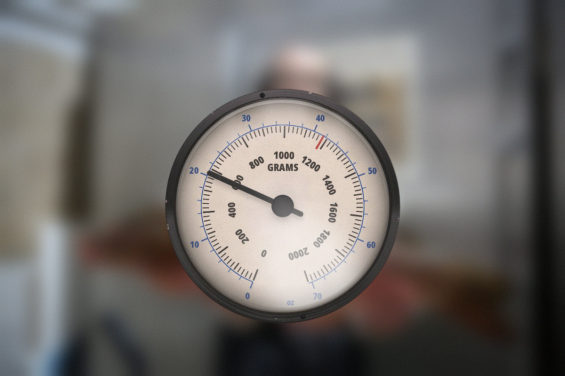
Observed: 580 g
